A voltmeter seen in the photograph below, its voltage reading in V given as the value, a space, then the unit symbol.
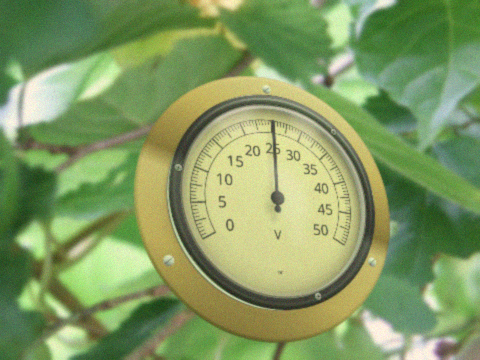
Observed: 25 V
